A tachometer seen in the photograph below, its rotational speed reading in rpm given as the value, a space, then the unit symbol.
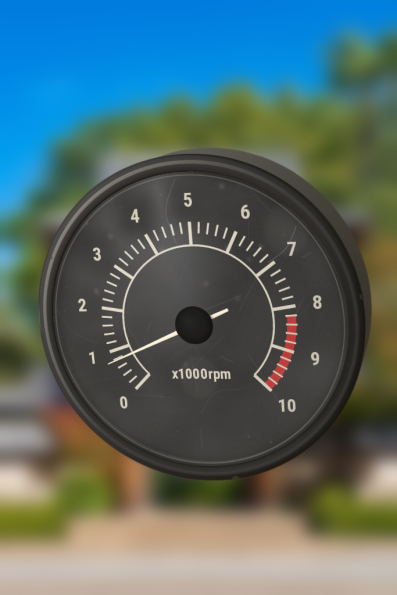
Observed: 800 rpm
